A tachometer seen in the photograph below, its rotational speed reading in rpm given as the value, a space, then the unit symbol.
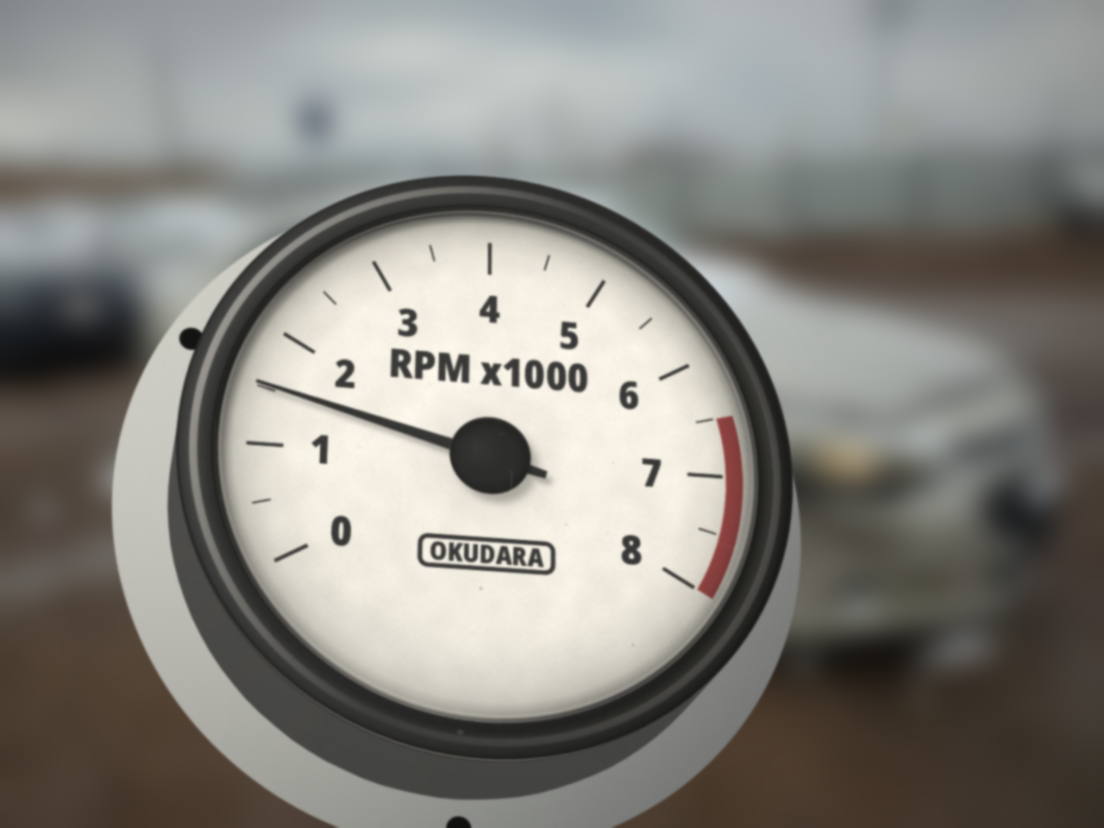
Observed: 1500 rpm
